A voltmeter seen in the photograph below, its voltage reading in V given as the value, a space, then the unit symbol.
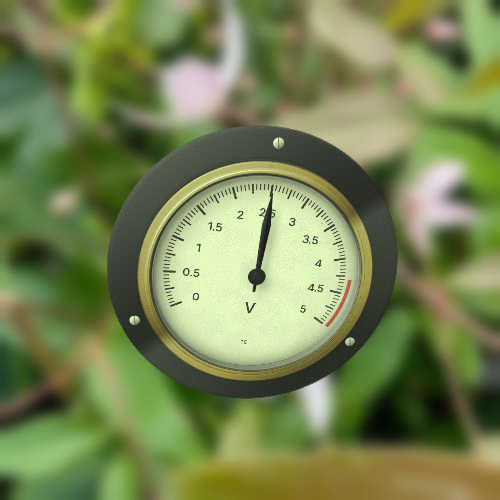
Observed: 2.5 V
